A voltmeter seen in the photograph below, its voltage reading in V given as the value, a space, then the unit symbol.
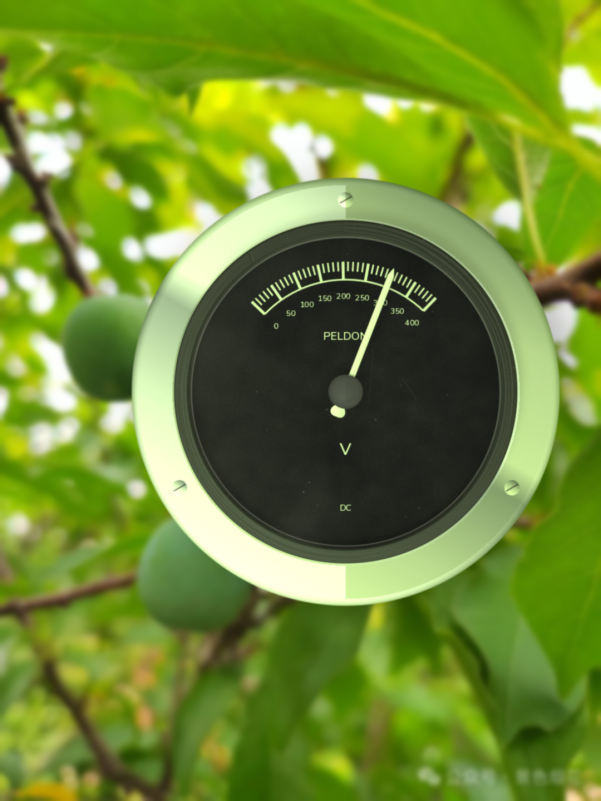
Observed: 300 V
